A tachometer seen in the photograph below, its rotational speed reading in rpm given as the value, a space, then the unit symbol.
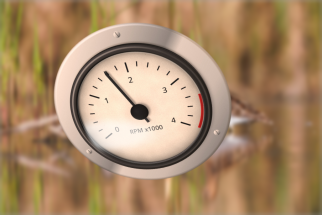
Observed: 1600 rpm
